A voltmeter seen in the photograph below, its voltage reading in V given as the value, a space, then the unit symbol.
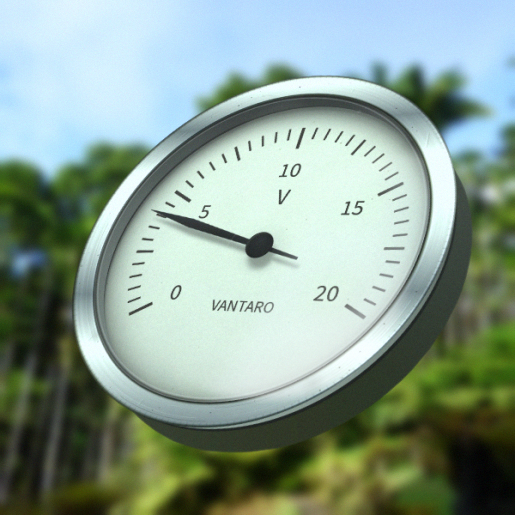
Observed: 4 V
